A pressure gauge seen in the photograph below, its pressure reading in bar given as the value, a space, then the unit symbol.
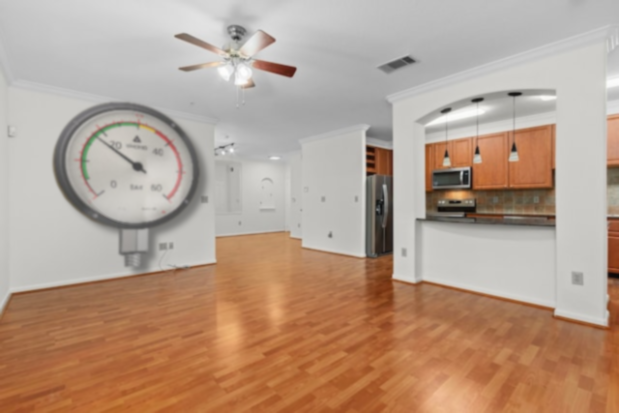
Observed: 17.5 bar
